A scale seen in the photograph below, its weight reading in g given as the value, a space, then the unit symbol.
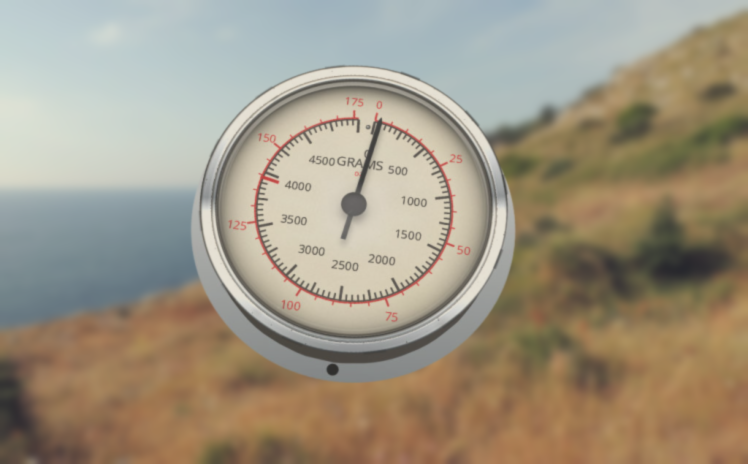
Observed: 50 g
